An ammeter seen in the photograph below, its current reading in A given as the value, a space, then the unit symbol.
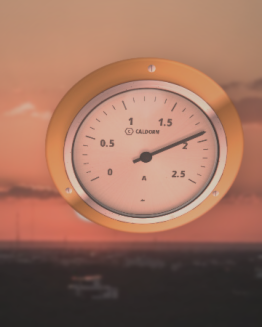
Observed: 1.9 A
